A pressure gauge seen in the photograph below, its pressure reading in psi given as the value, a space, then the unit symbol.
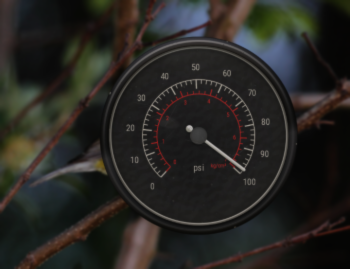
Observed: 98 psi
